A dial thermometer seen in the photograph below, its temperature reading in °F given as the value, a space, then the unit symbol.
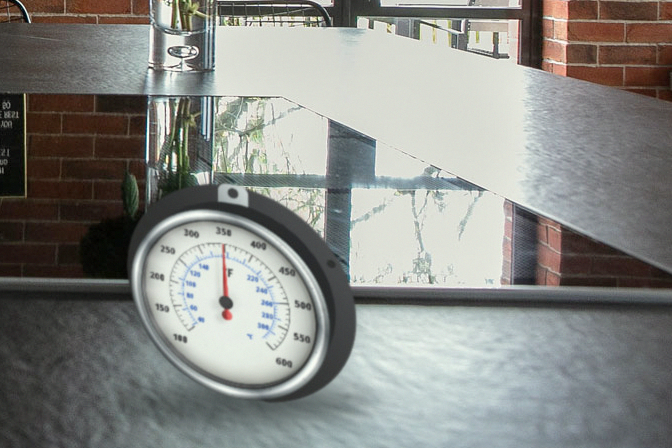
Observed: 350 °F
